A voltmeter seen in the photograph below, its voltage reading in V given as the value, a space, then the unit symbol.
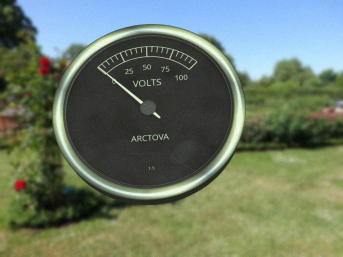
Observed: 0 V
